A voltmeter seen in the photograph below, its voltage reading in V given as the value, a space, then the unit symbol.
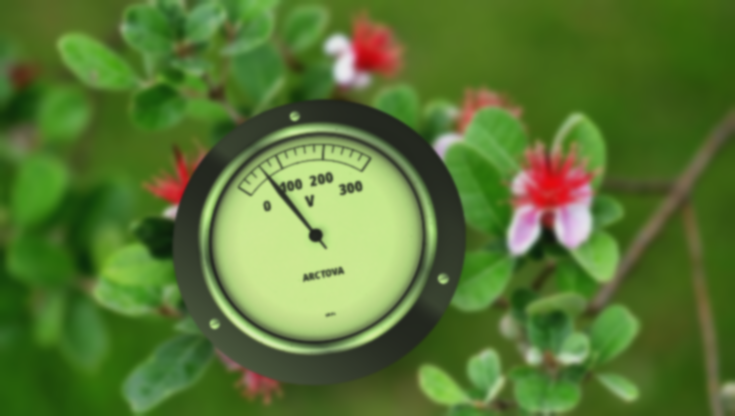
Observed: 60 V
